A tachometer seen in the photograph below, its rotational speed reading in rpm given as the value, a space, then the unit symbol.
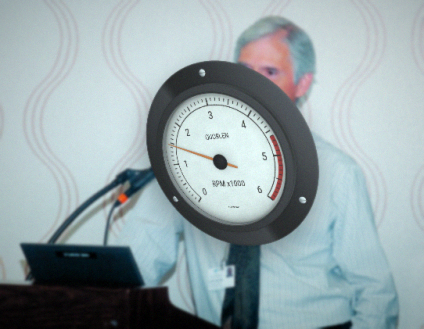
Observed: 1500 rpm
